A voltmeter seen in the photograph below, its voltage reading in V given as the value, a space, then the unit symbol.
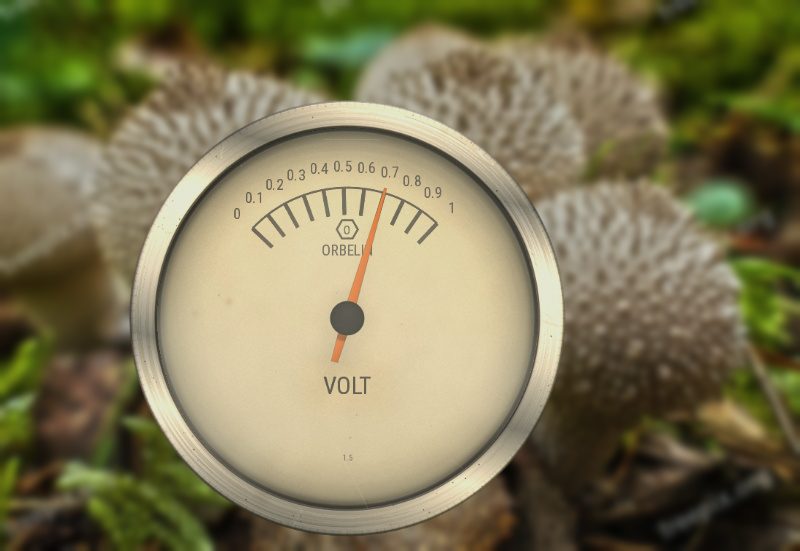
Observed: 0.7 V
